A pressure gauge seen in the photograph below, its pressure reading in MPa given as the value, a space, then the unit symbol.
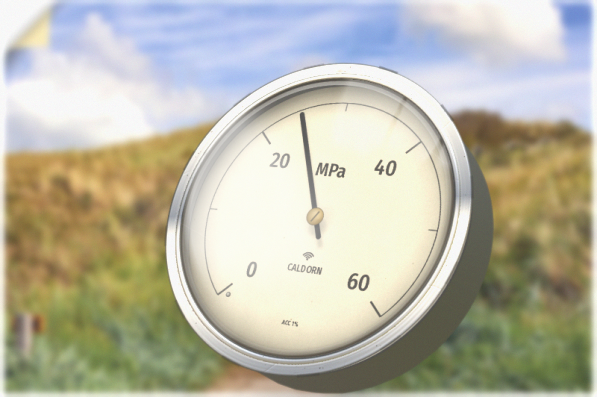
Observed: 25 MPa
